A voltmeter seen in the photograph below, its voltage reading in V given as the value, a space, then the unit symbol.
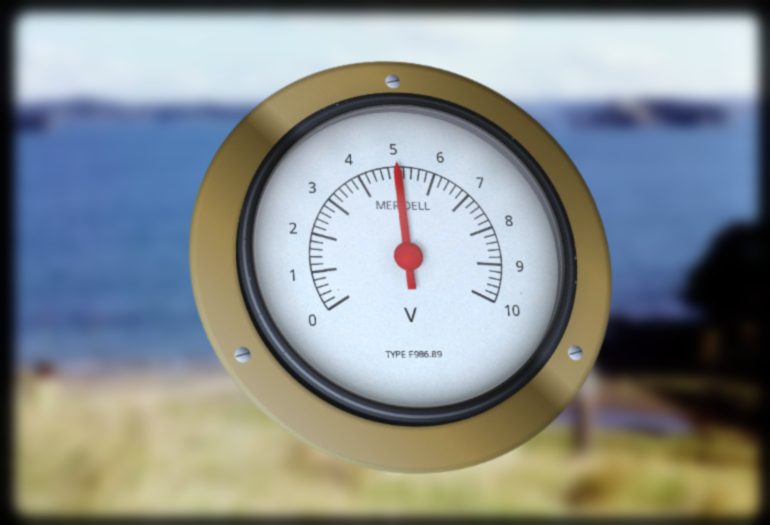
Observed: 5 V
